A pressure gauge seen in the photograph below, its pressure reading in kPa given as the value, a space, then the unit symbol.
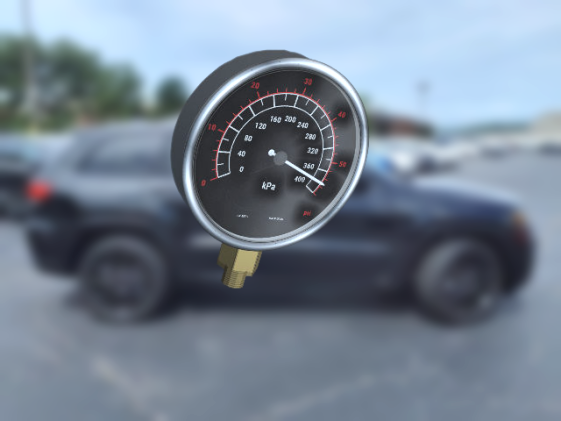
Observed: 380 kPa
